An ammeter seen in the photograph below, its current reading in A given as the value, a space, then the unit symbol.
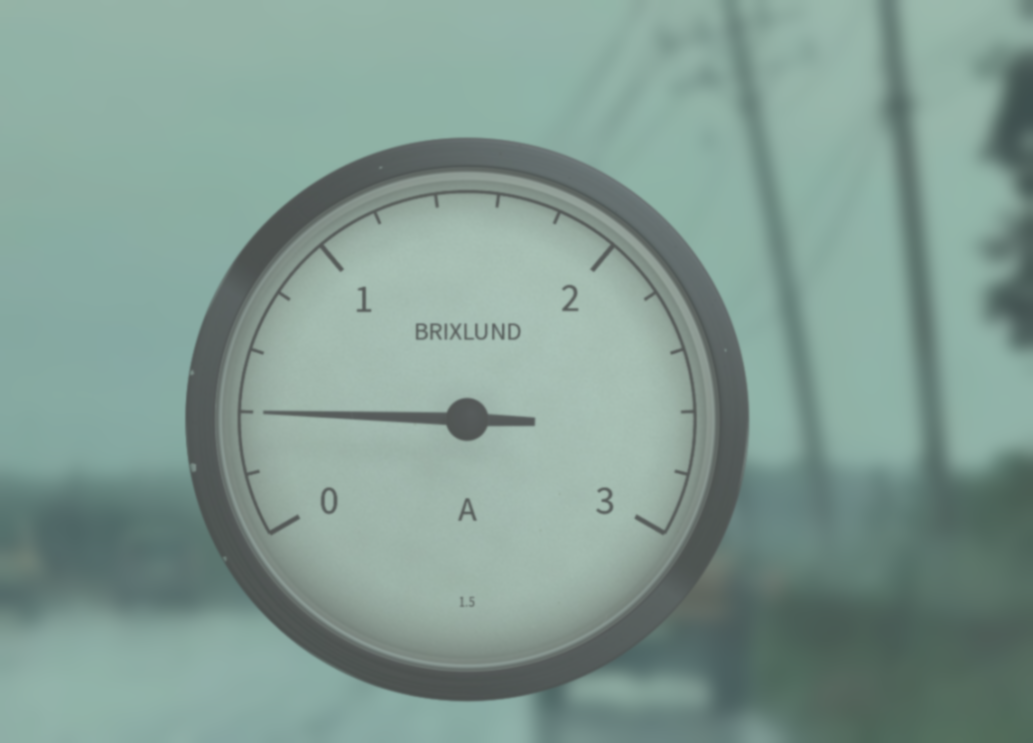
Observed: 0.4 A
